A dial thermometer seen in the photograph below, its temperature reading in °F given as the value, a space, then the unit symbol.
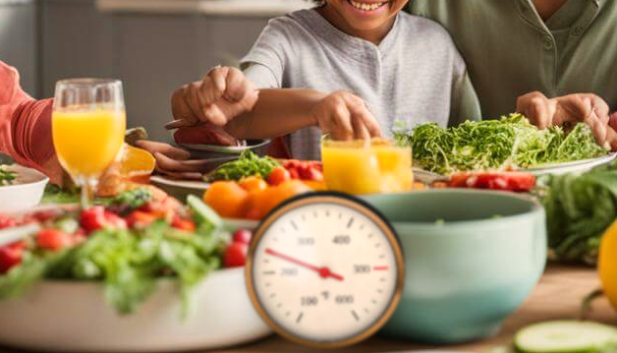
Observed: 240 °F
